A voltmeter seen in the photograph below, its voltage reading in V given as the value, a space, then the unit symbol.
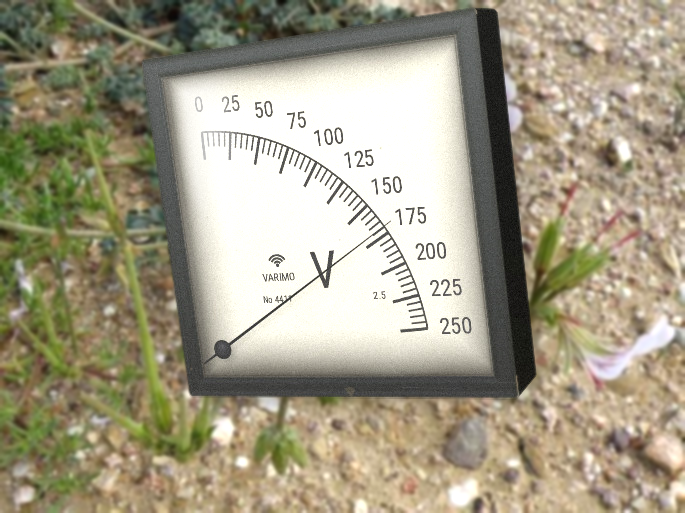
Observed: 170 V
